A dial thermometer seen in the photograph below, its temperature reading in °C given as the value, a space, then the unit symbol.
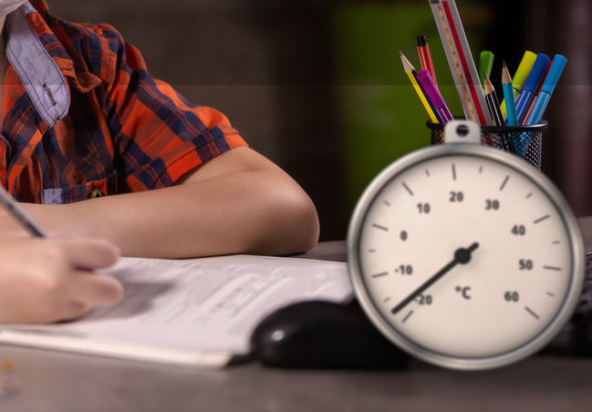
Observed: -17.5 °C
